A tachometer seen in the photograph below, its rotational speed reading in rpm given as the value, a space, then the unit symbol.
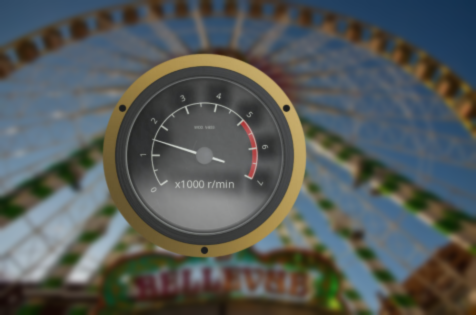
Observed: 1500 rpm
